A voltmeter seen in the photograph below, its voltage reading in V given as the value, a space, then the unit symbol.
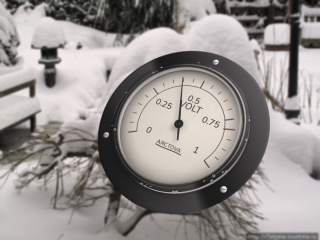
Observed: 0.4 V
